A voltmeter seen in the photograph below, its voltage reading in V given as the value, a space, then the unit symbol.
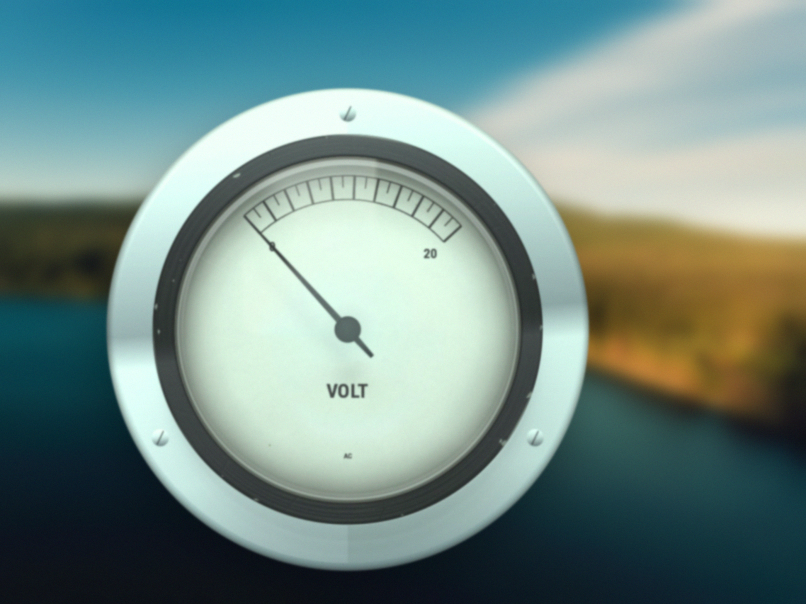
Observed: 0 V
